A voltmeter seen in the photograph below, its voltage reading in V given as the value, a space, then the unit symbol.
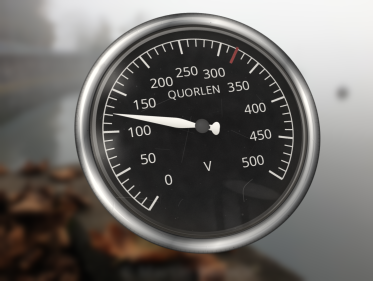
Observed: 120 V
